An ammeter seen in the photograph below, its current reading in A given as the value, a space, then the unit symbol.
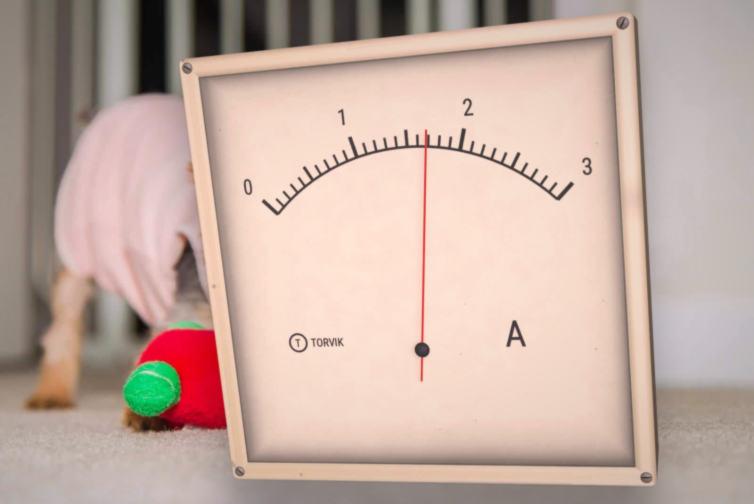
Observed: 1.7 A
